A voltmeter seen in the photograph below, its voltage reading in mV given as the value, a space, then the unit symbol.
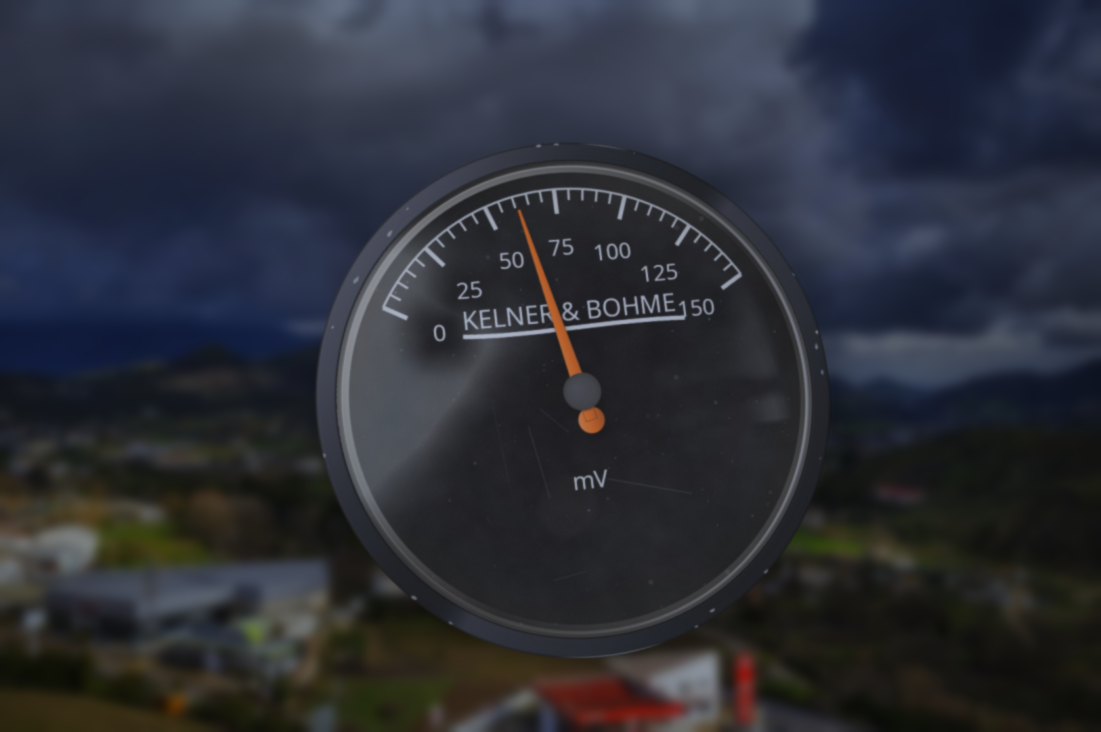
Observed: 60 mV
